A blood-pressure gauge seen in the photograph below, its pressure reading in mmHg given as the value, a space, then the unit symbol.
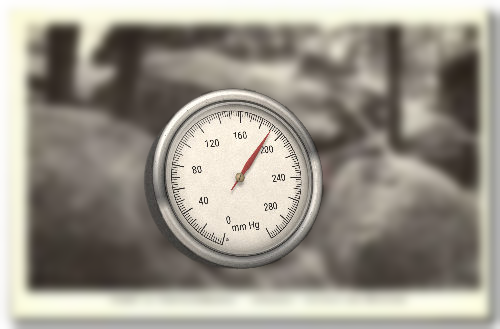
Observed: 190 mmHg
